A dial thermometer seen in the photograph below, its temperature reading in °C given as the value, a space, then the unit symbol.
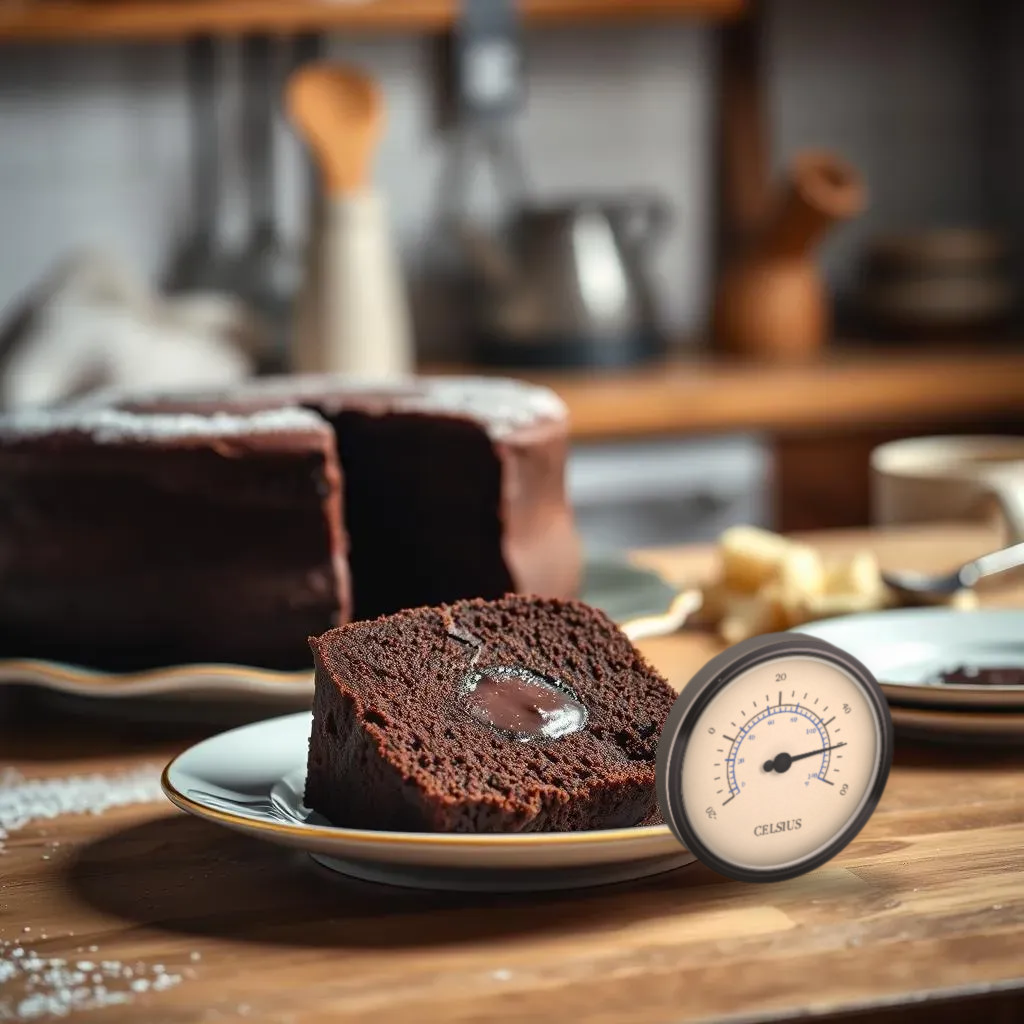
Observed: 48 °C
